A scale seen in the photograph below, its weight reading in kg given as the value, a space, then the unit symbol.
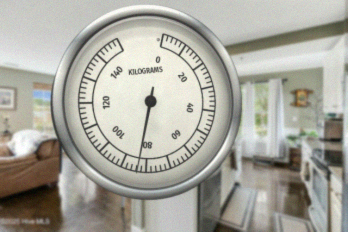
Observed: 84 kg
